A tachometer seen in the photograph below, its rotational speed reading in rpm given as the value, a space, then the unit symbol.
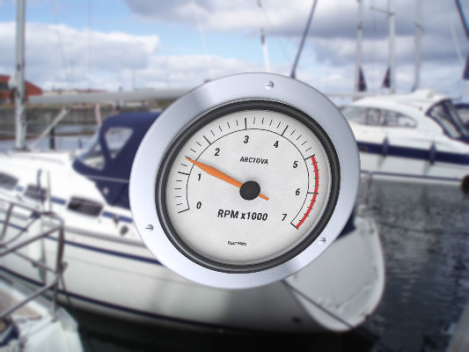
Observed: 1400 rpm
